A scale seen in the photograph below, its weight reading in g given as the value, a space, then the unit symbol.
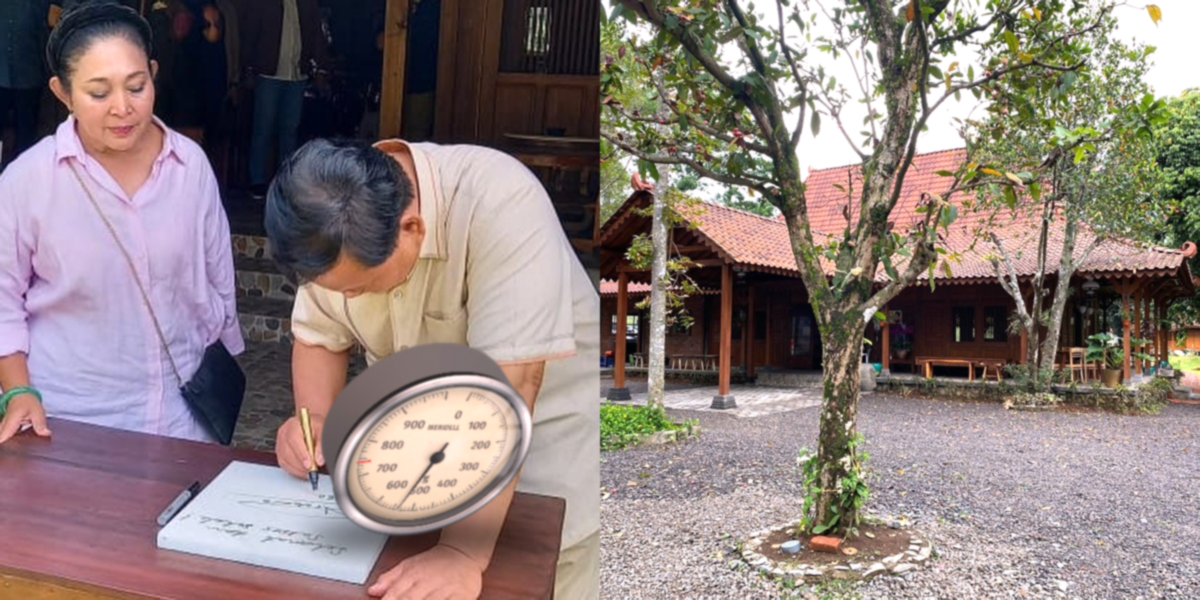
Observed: 550 g
